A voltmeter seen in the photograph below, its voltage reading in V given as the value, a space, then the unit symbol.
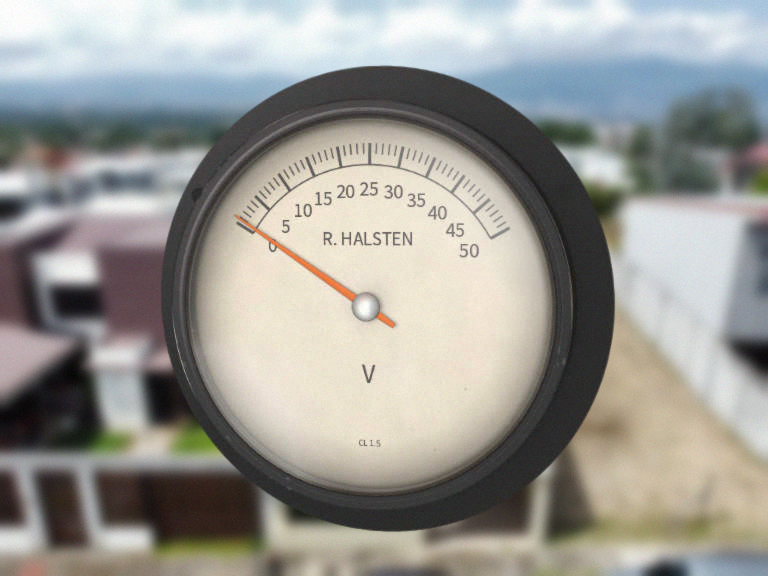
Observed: 1 V
